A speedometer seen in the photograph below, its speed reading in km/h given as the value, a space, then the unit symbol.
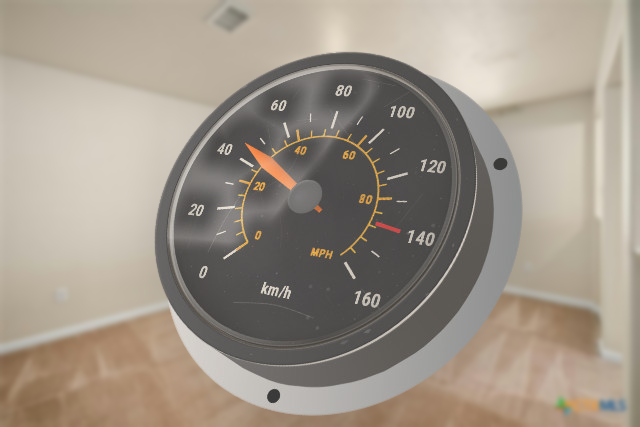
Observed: 45 km/h
